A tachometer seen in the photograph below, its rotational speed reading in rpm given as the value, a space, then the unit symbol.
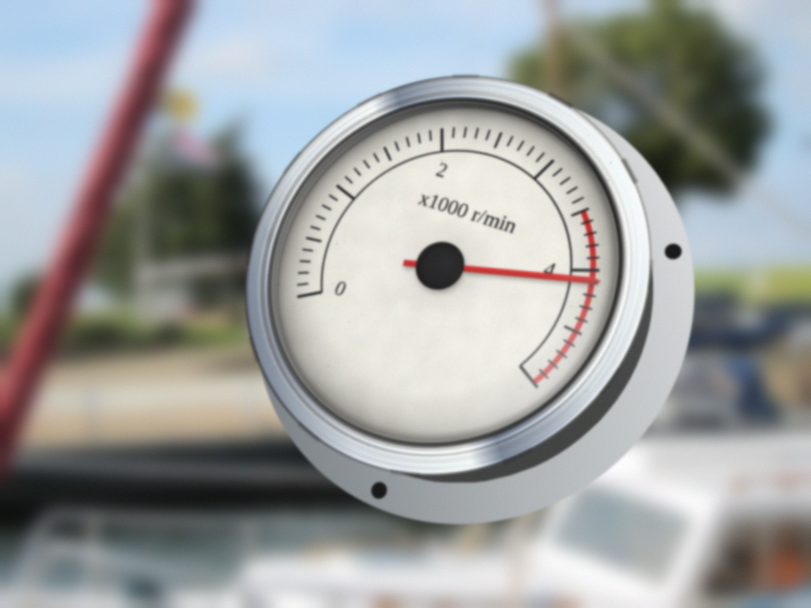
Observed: 4100 rpm
